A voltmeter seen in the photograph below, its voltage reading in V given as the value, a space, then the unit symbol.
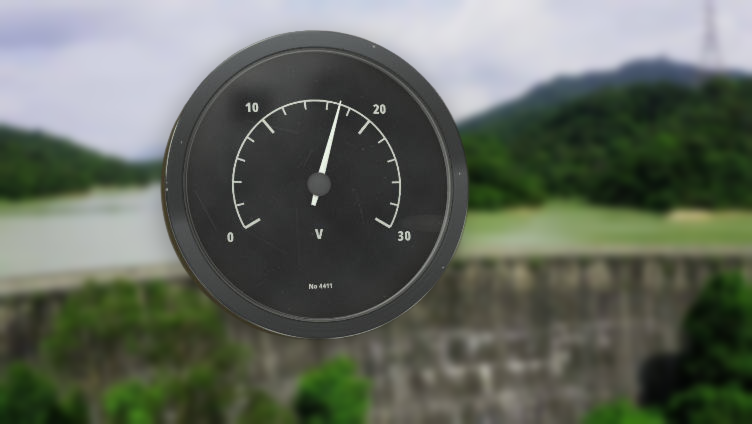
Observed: 17 V
